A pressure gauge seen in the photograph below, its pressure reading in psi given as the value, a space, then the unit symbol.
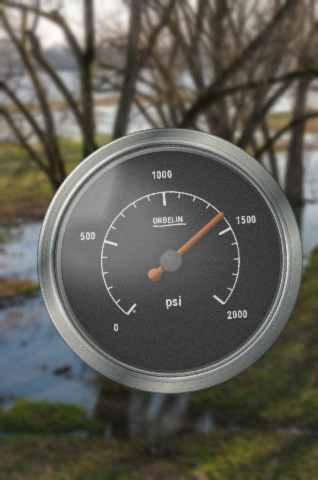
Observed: 1400 psi
